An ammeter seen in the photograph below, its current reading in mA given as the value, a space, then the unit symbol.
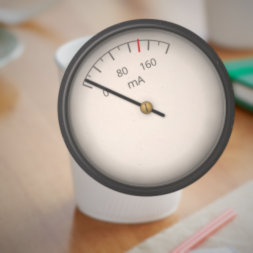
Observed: 10 mA
